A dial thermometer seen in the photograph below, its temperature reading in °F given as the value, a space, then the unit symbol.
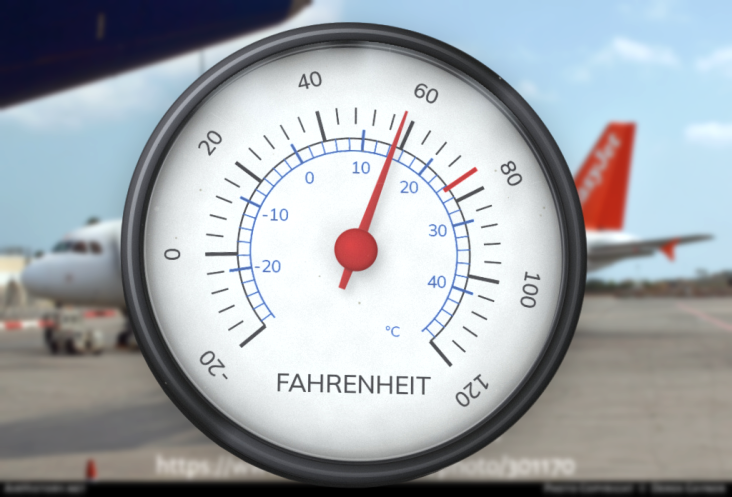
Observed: 58 °F
